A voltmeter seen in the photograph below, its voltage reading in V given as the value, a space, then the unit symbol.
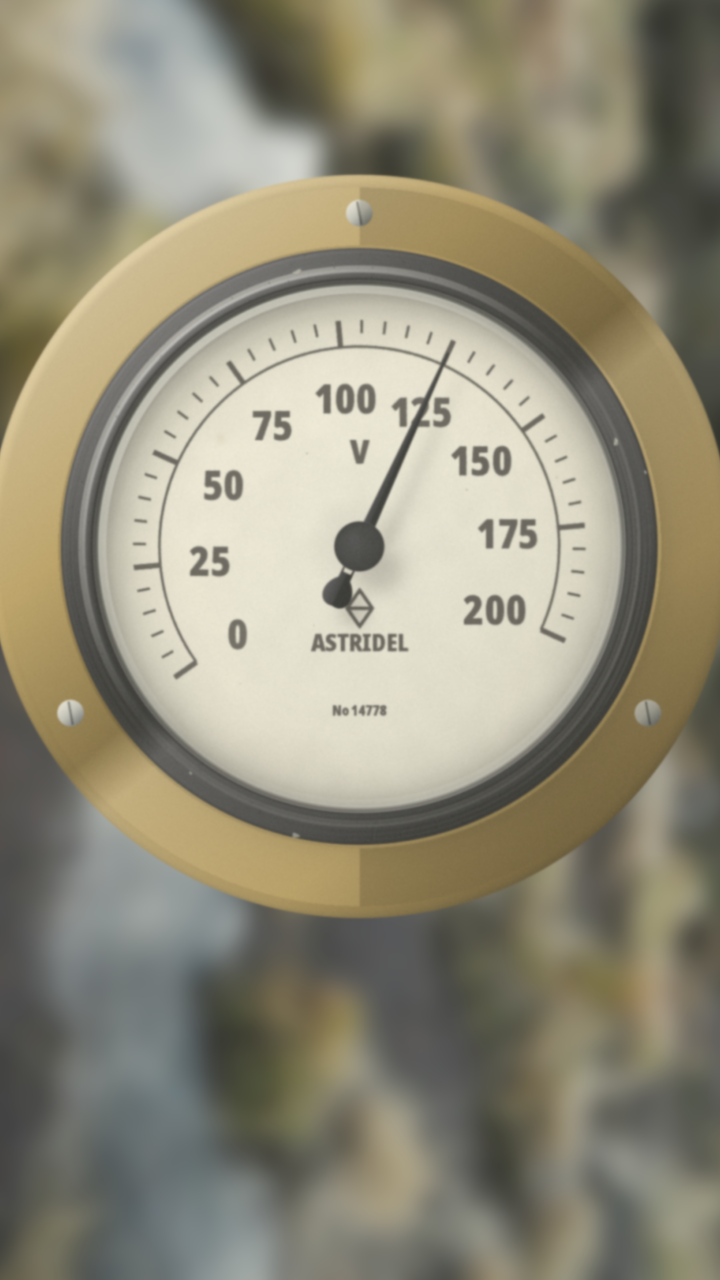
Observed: 125 V
